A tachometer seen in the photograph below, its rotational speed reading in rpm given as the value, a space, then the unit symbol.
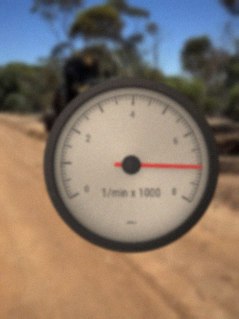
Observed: 7000 rpm
